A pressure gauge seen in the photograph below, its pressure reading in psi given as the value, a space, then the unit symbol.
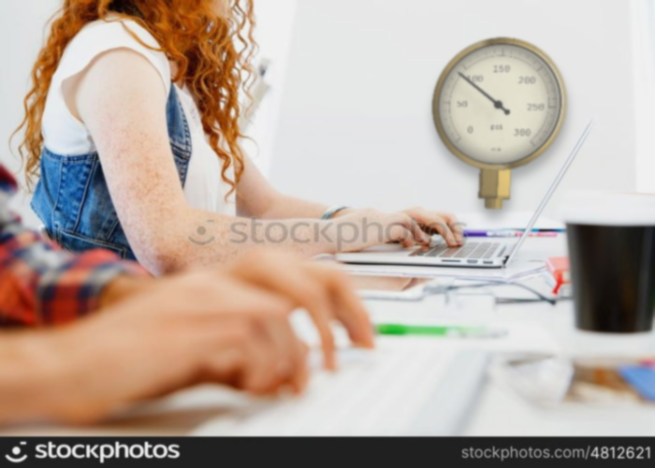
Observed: 90 psi
